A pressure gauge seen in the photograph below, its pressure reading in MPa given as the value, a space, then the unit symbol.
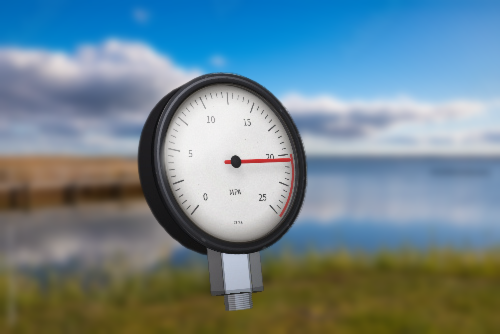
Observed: 20.5 MPa
